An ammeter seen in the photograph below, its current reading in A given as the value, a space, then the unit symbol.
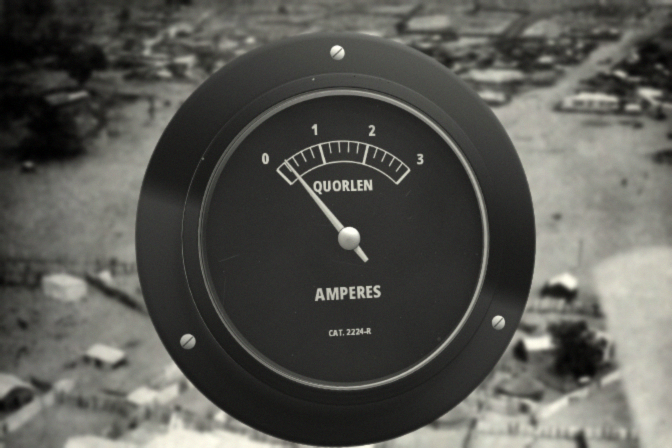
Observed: 0.2 A
